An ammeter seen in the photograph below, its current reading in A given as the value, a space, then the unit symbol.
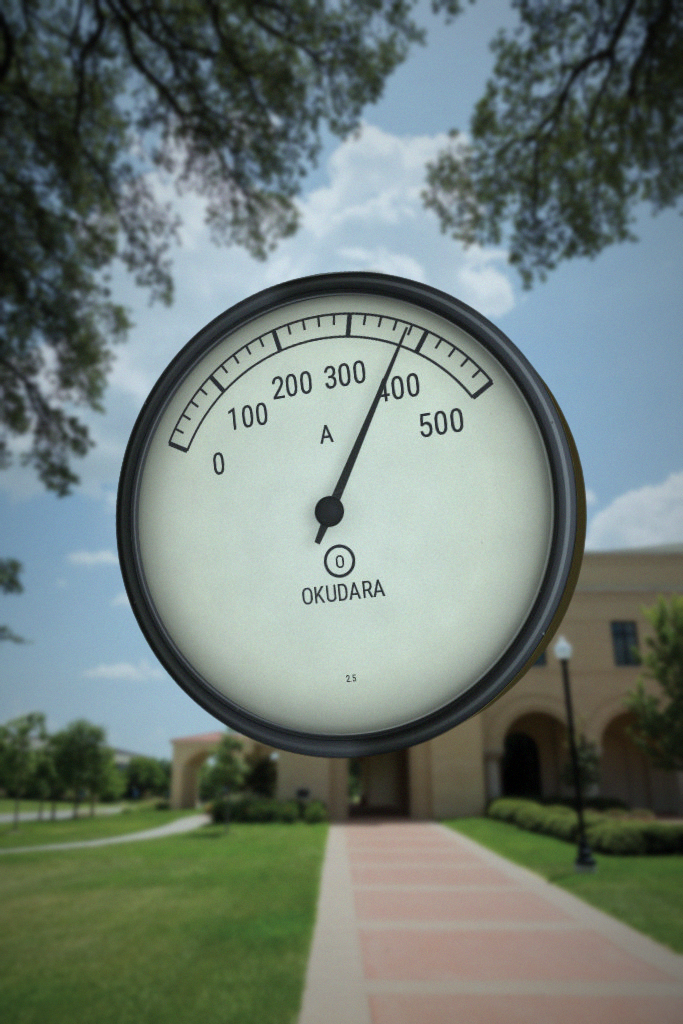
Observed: 380 A
